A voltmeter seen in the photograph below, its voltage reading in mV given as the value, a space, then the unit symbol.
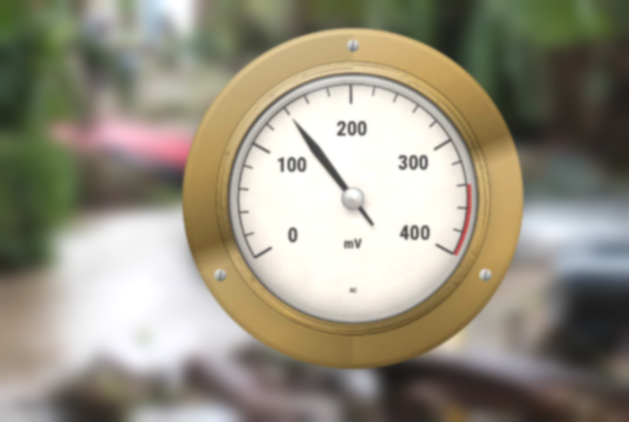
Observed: 140 mV
